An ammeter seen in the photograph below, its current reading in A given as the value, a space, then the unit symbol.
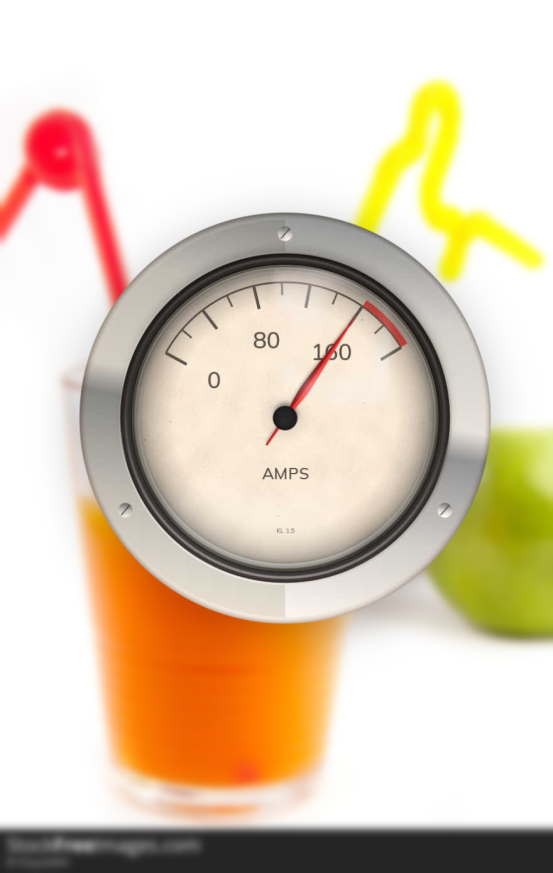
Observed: 160 A
